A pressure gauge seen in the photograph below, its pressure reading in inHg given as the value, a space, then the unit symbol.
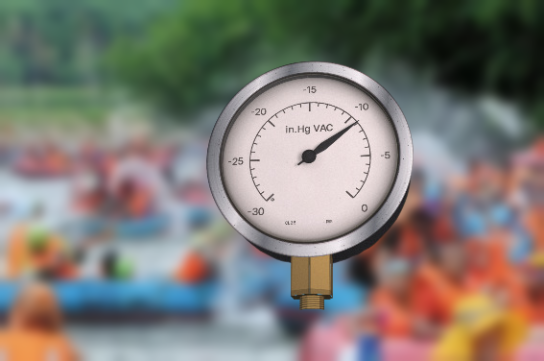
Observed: -9 inHg
